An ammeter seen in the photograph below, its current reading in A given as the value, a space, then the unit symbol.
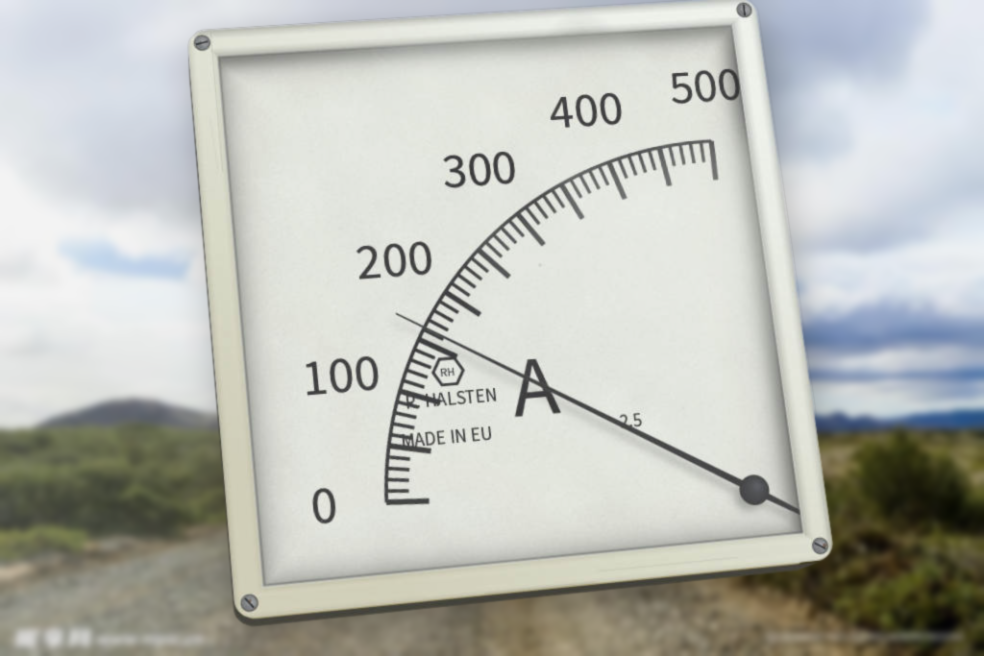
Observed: 160 A
